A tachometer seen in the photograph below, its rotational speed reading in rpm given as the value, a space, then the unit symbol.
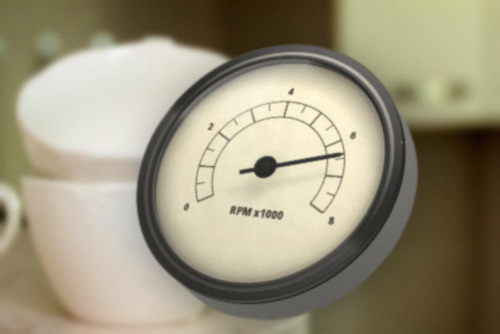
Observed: 6500 rpm
